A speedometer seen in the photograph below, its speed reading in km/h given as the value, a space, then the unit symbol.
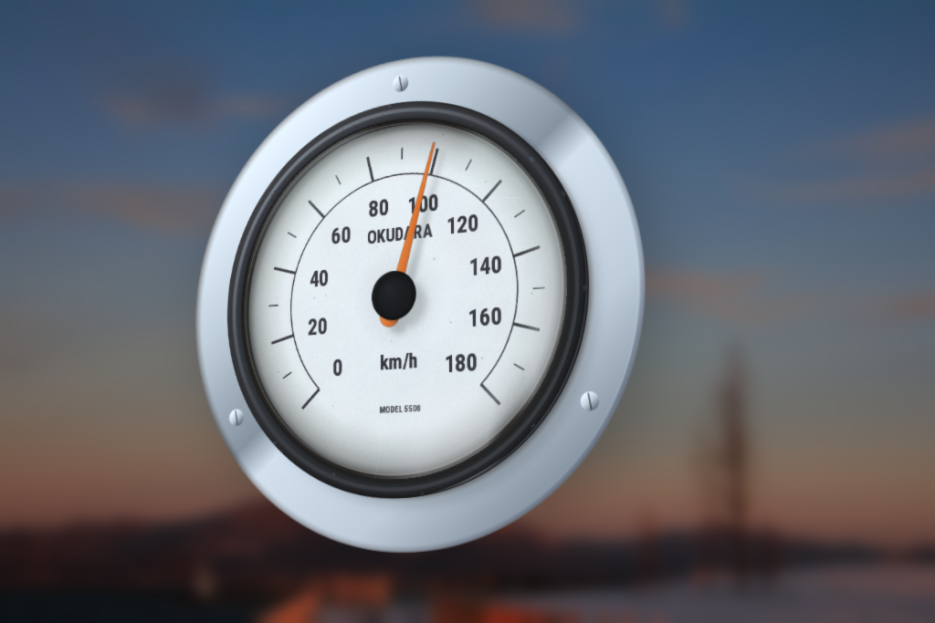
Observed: 100 km/h
